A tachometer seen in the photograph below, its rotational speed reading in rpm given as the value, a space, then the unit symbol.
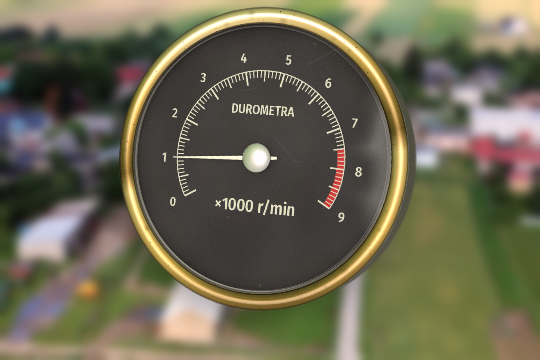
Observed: 1000 rpm
